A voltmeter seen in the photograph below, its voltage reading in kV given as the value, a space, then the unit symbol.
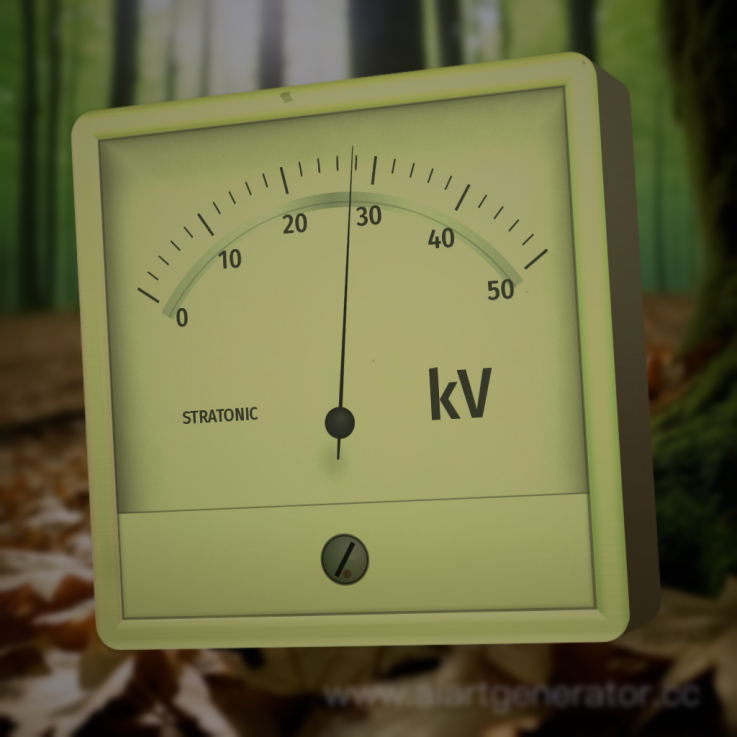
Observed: 28 kV
